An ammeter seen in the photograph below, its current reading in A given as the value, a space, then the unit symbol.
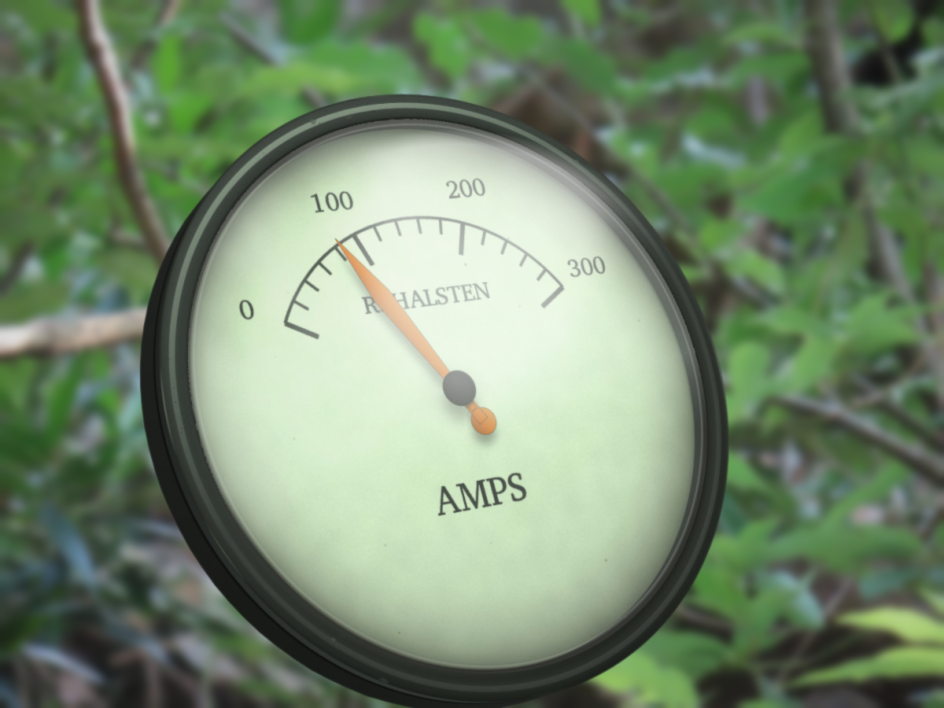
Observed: 80 A
